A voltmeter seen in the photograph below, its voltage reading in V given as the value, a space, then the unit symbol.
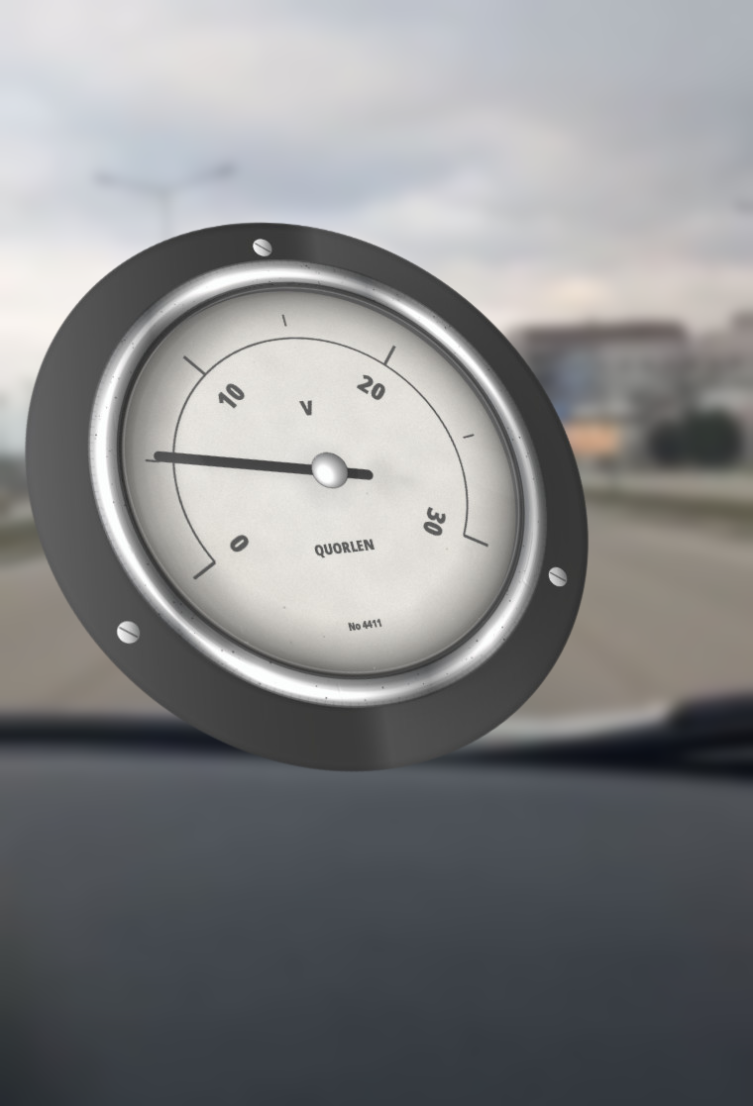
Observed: 5 V
